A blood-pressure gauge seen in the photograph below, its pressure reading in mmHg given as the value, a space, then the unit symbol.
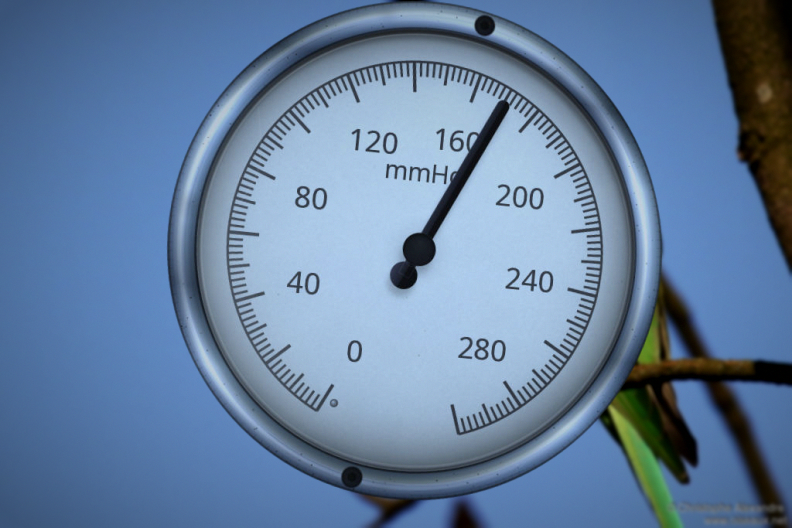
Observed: 170 mmHg
